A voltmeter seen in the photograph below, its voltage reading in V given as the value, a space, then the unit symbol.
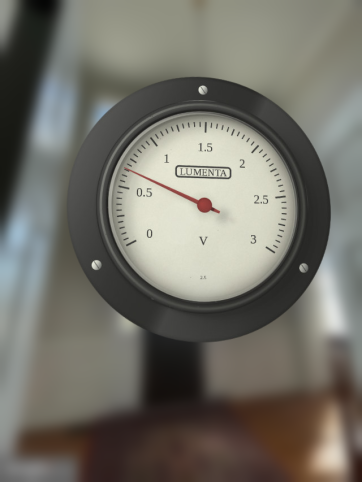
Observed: 0.65 V
